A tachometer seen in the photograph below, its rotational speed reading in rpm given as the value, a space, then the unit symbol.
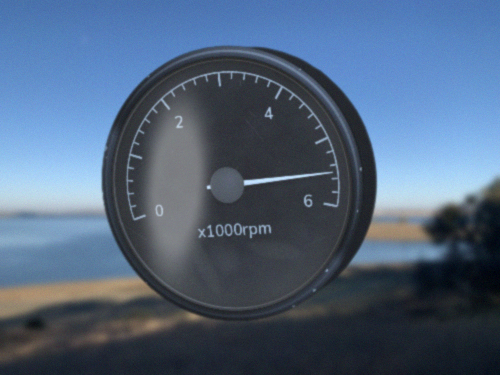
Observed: 5500 rpm
